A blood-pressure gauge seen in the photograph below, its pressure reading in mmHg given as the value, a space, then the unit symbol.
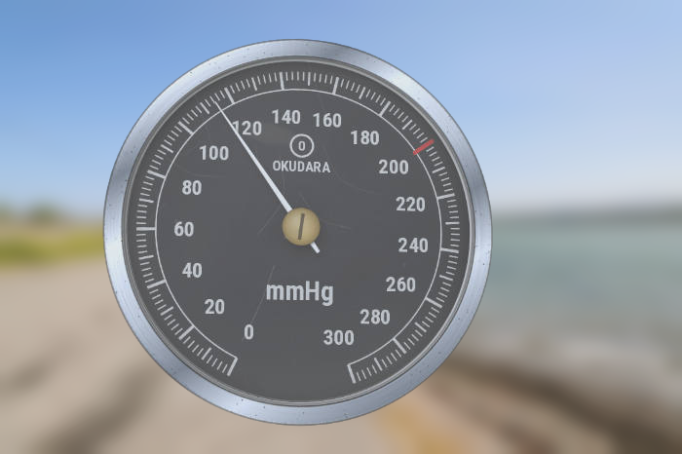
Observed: 114 mmHg
